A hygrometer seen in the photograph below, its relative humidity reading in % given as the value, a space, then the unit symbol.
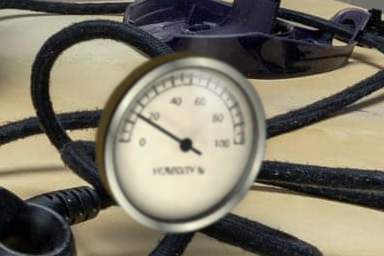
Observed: 15 %
